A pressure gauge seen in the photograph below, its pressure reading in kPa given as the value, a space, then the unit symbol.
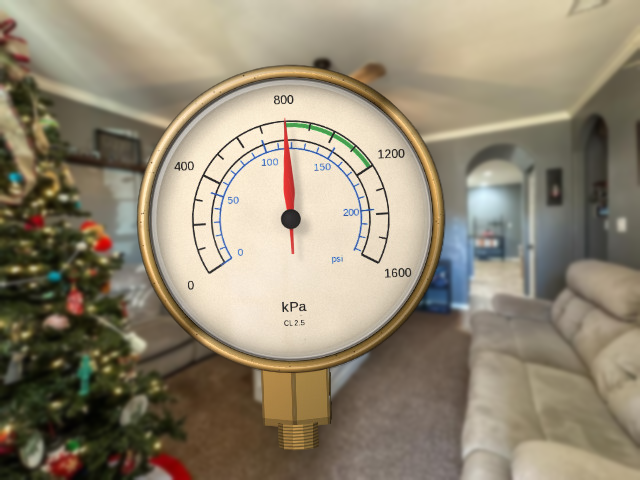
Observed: 800 kPa
